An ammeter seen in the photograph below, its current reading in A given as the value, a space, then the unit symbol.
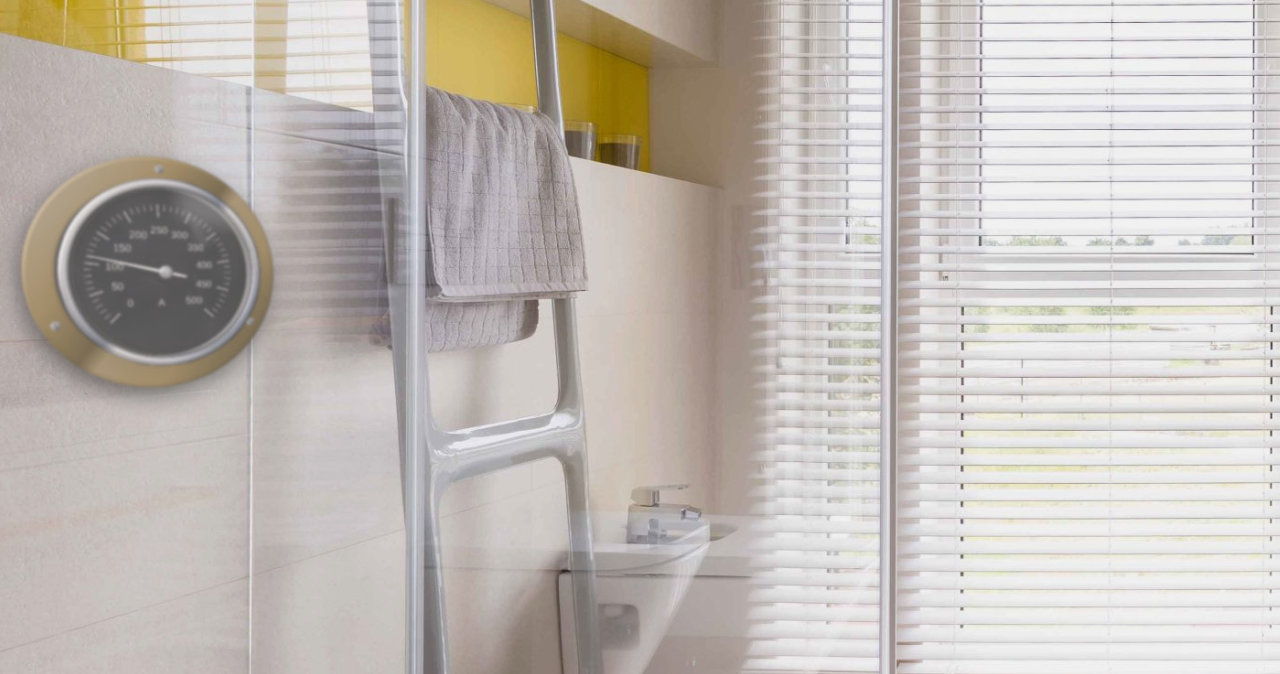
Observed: 110 A
